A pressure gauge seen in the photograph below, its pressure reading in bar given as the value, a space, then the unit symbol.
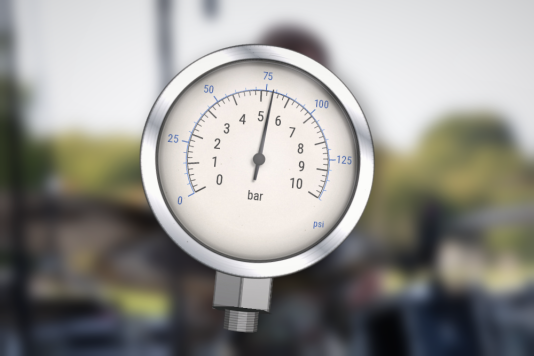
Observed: 5.4 bar
